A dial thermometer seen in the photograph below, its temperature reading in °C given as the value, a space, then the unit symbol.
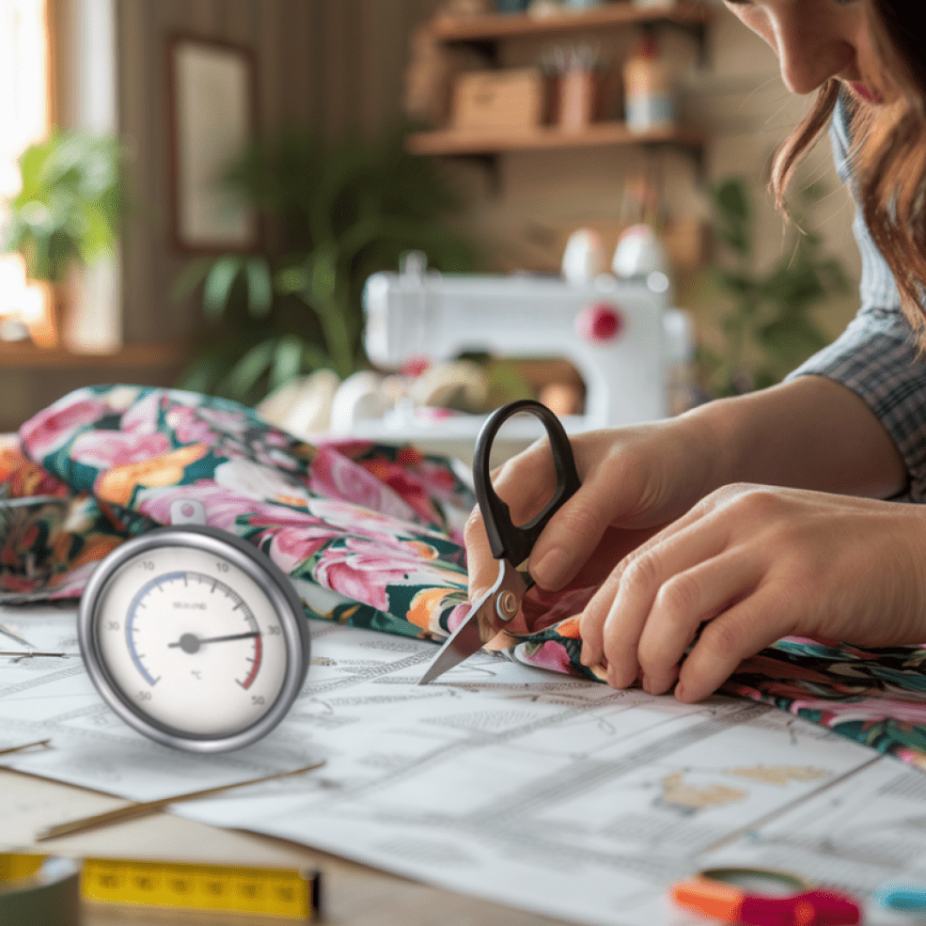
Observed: 30 °C
